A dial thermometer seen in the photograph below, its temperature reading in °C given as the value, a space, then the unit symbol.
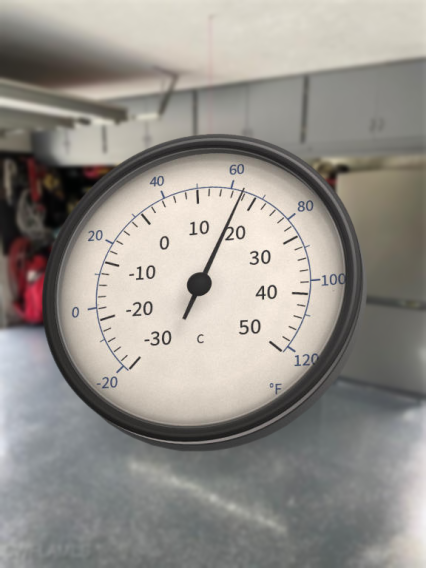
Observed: 18 °C
